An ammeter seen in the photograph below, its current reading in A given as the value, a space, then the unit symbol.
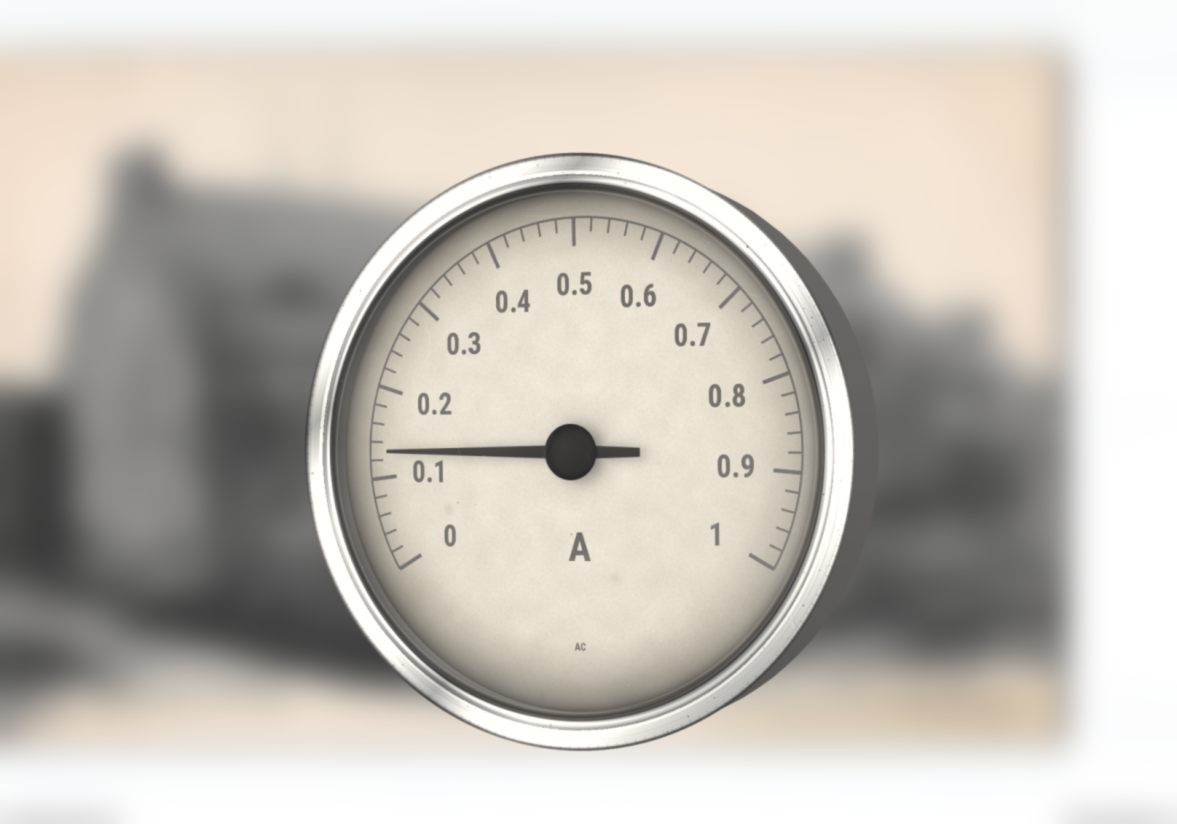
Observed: 0.13 A
